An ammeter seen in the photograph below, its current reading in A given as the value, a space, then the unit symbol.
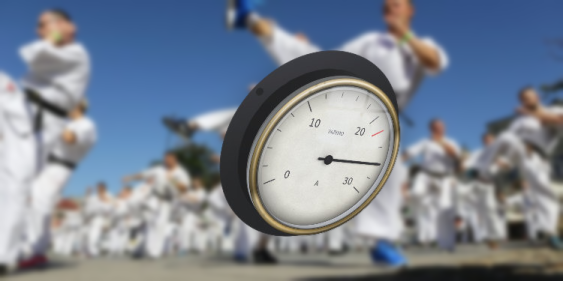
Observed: 26 A
